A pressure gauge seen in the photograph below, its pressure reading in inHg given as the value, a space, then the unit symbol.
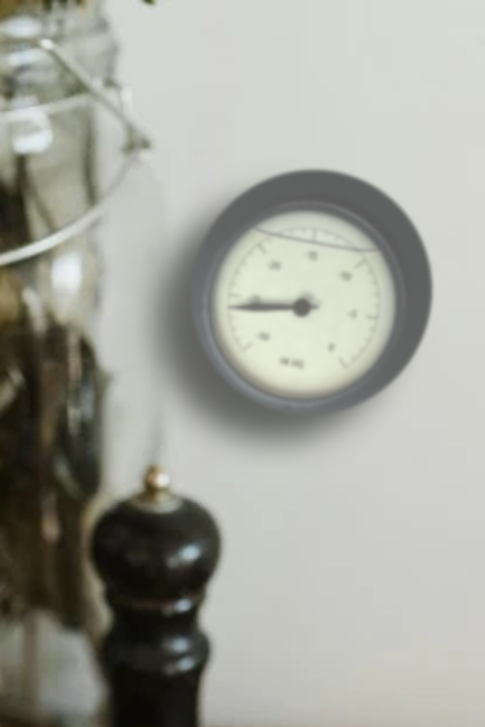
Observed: -26 inHg
